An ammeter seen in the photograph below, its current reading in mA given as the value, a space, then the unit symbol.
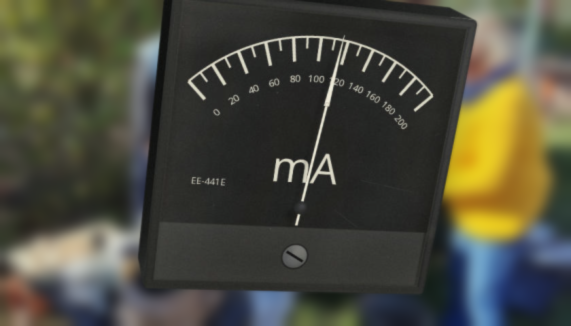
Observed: 115 mA
